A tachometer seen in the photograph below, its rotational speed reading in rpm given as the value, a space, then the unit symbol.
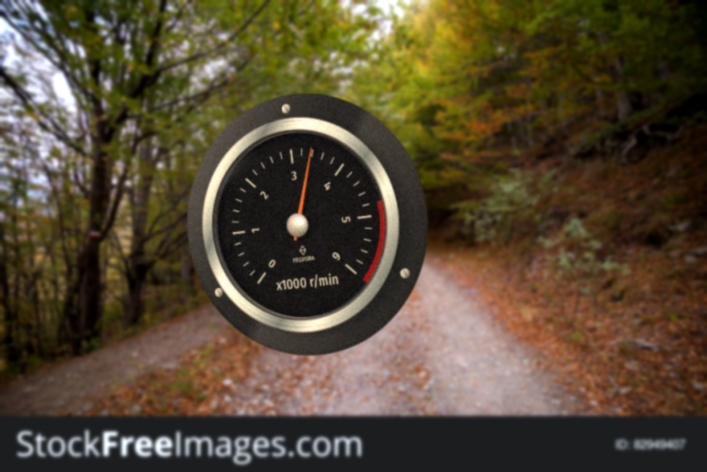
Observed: 3400 rpm
